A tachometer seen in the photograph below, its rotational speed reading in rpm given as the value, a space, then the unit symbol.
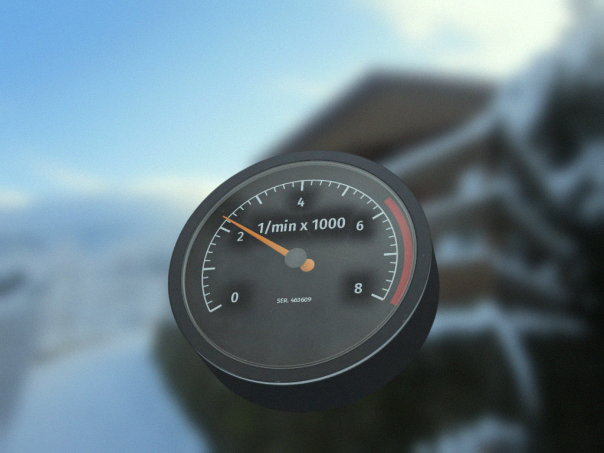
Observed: 2200 rpm
